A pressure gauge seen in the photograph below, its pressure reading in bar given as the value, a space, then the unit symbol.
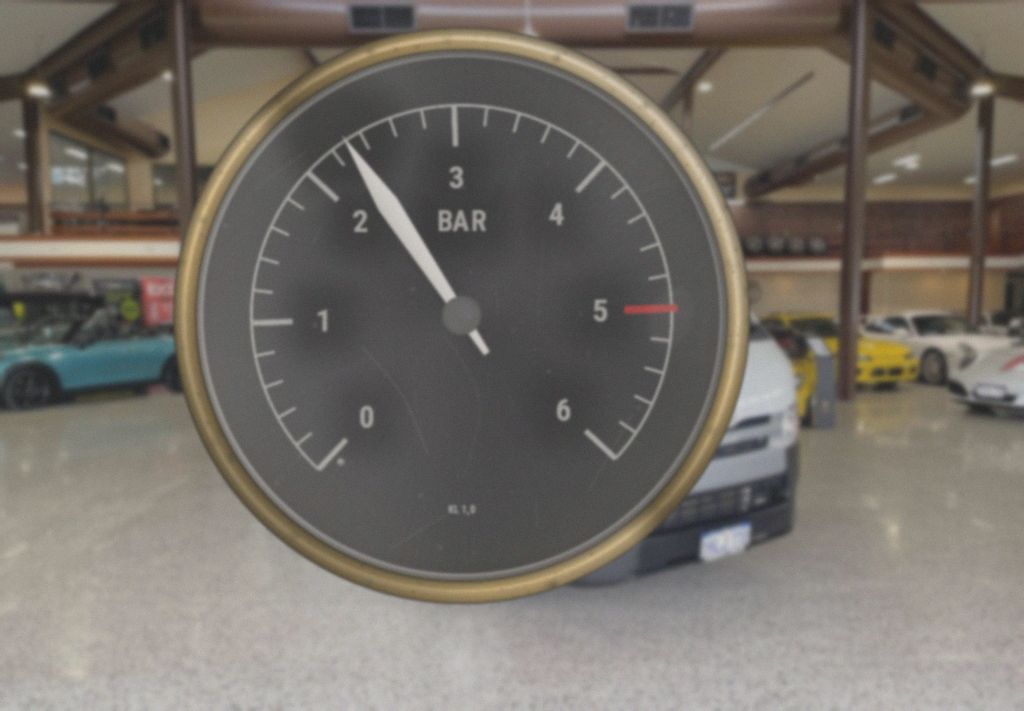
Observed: 2.3 bar
